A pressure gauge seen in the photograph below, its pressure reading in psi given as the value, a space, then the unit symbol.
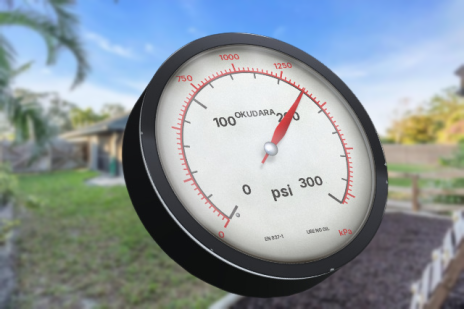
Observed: 200 psi
